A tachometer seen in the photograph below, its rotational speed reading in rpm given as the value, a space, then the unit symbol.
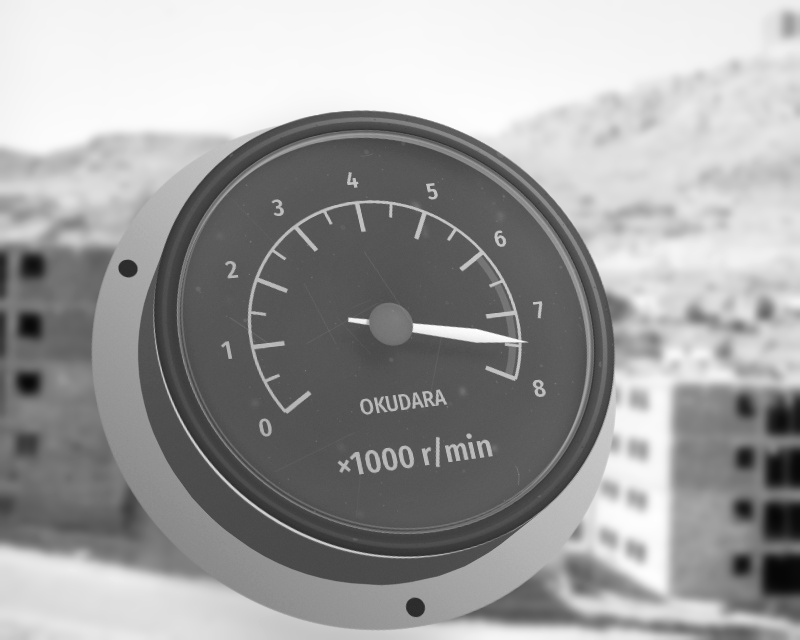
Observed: 7500 rpm
